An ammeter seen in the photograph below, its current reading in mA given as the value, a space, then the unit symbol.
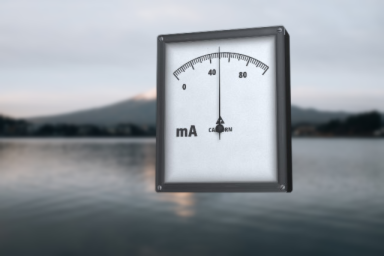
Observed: 50 mA
